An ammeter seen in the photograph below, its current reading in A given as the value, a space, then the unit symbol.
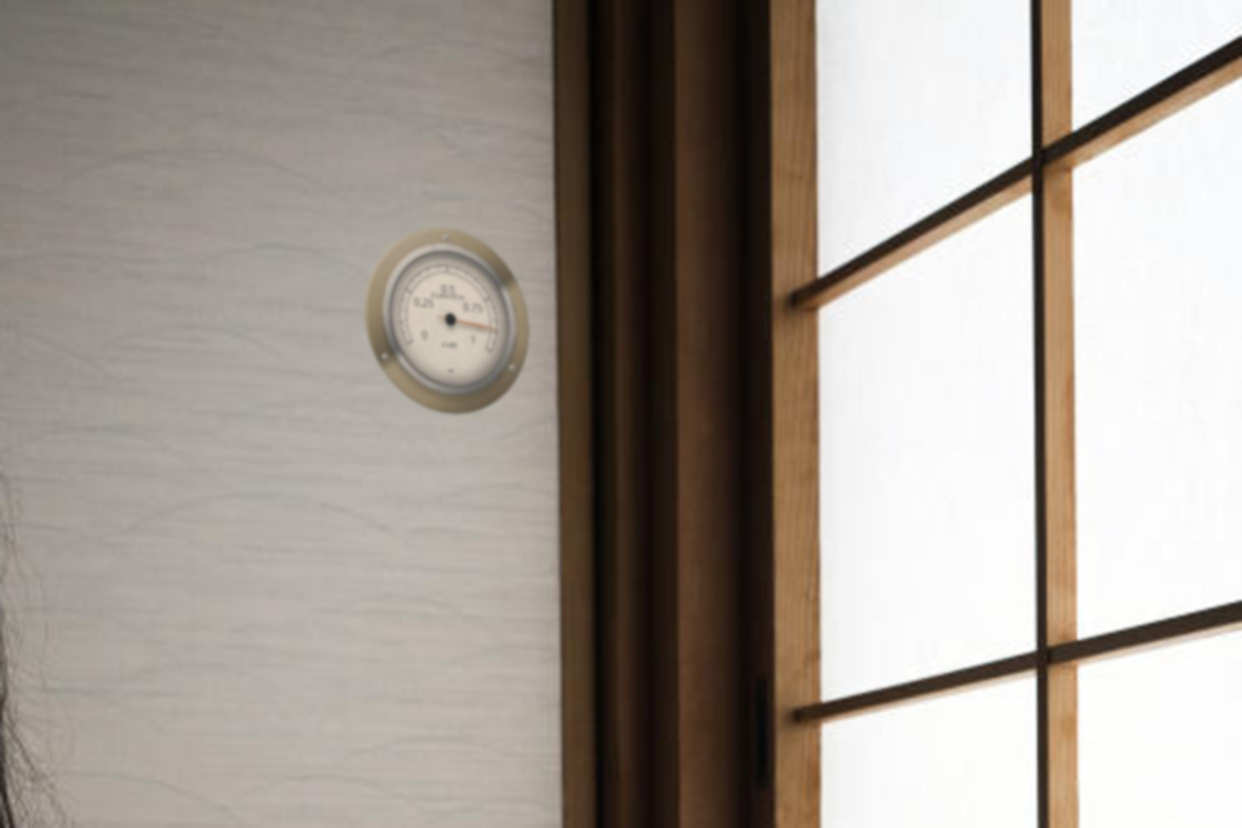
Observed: 0.9 A
